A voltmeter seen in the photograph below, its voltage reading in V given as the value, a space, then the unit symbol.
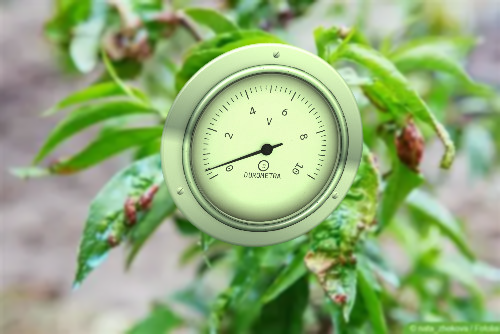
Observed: 0.4 V
